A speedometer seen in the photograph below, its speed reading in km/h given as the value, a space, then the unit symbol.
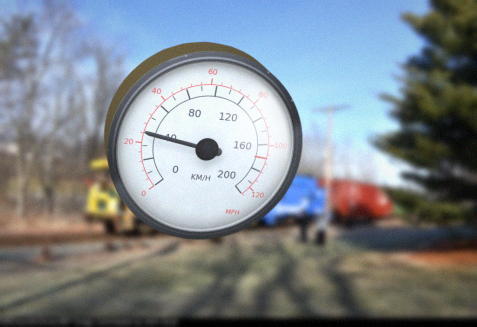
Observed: 40 km/h
